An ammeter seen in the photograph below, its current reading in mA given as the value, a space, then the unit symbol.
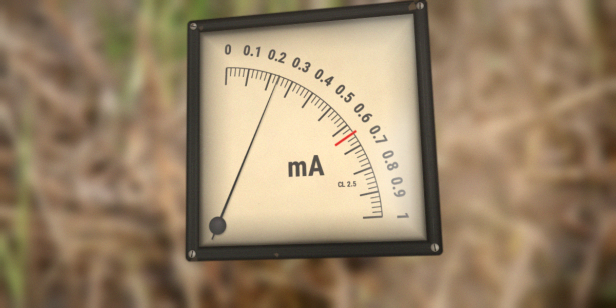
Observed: 0.24 mA
